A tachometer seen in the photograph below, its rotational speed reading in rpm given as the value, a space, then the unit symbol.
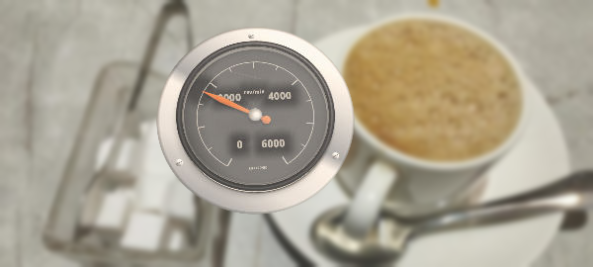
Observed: 1750 rpm
